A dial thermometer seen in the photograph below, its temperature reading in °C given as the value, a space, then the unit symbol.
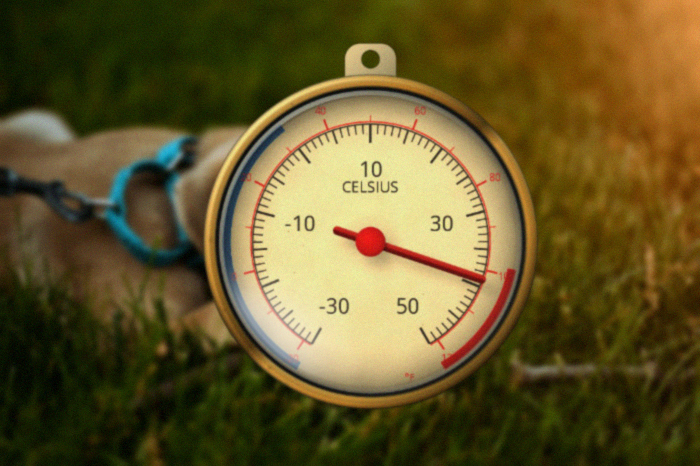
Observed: 39 °C
